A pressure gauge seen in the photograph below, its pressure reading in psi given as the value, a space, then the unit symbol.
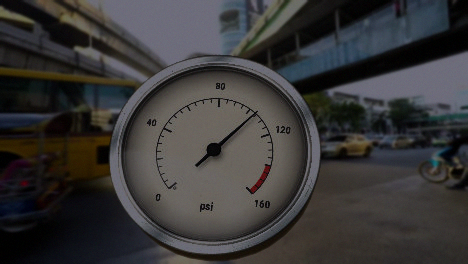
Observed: 105 psi
